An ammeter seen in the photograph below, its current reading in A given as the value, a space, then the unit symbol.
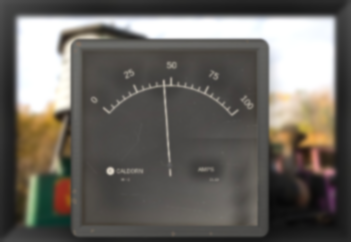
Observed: 45 A
